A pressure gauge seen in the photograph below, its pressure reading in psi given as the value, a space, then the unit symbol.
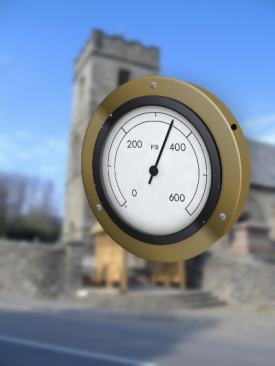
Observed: 350 psi
